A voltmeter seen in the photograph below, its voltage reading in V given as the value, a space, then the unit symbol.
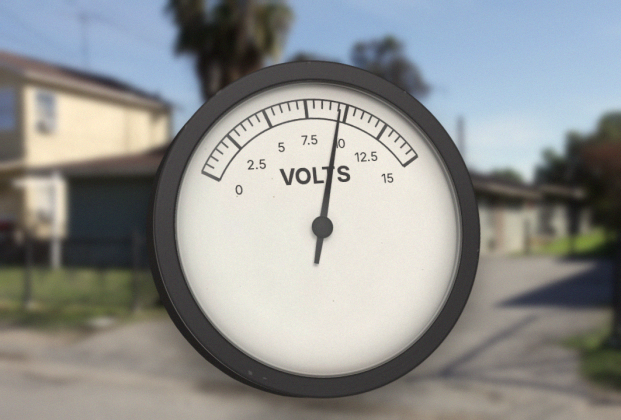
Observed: 9.5 V
